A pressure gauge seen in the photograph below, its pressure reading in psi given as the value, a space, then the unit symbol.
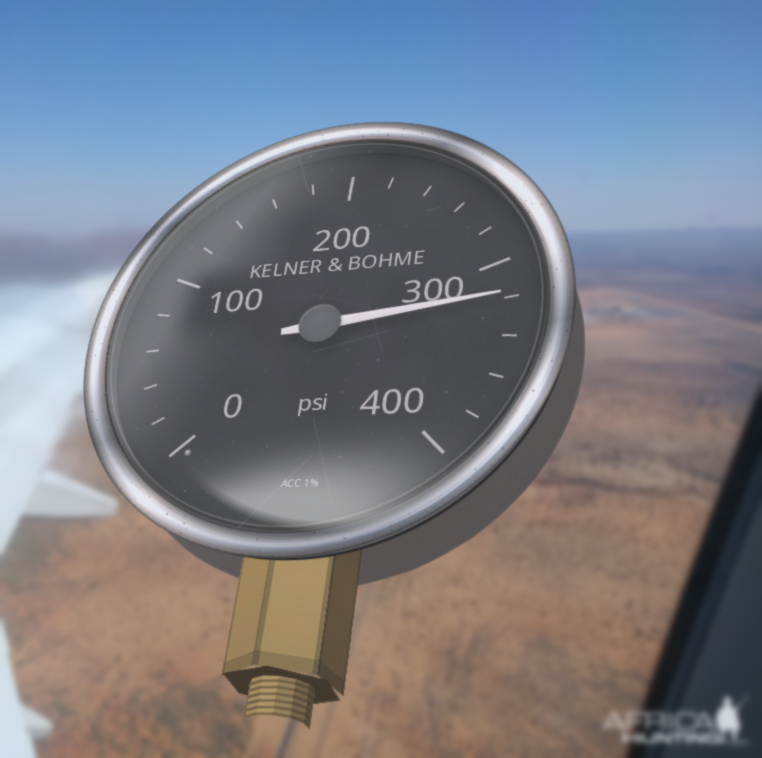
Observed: 320 psi
